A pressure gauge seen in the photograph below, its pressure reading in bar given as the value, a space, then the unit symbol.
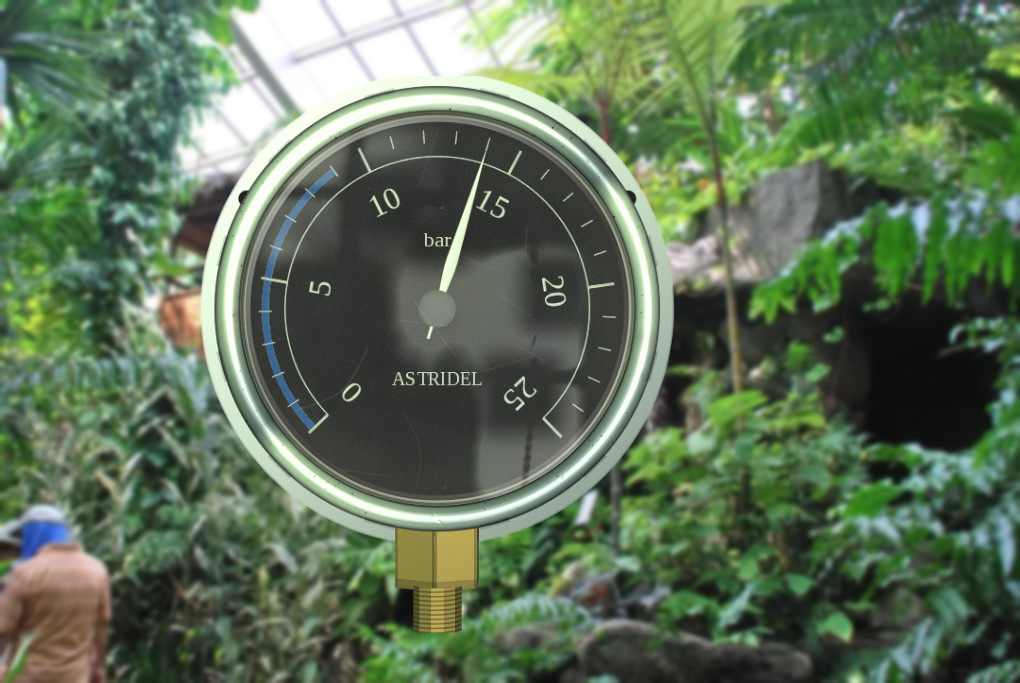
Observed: 14 bar
